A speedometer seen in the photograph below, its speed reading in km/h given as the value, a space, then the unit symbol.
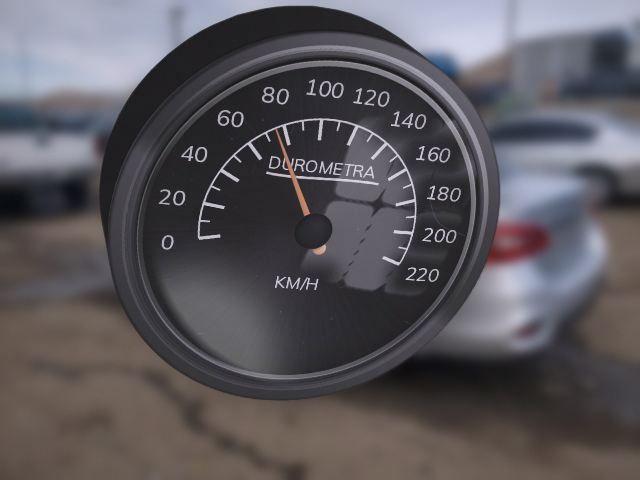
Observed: 75 km/h
